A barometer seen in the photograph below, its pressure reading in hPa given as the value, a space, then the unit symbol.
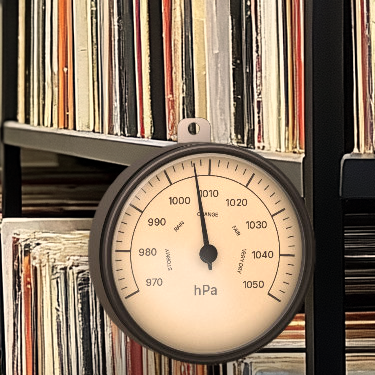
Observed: 1006 hPa
